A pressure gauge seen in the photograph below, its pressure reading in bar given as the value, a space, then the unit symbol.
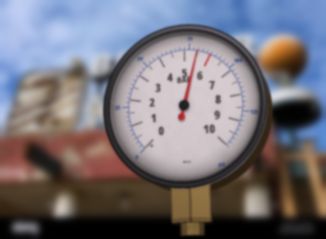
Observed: 5.5 bar
